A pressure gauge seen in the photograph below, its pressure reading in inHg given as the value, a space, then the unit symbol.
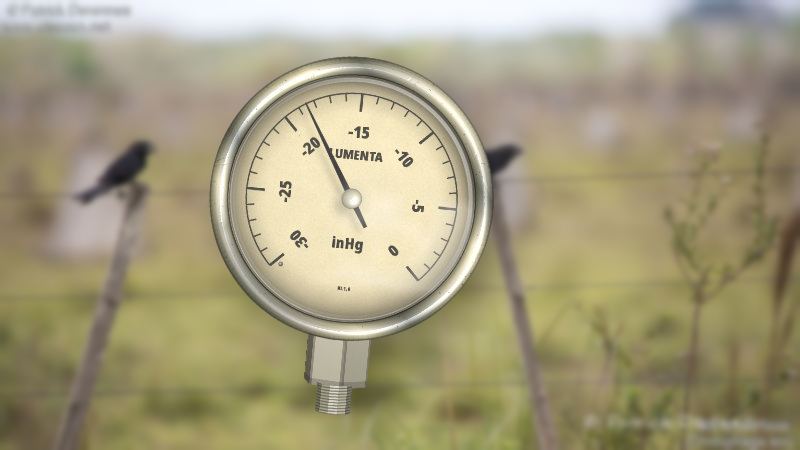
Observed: -18.5 inHg
